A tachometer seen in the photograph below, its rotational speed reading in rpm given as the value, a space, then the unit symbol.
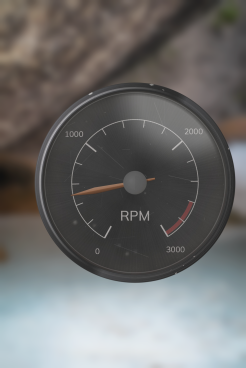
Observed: 500 rpm
